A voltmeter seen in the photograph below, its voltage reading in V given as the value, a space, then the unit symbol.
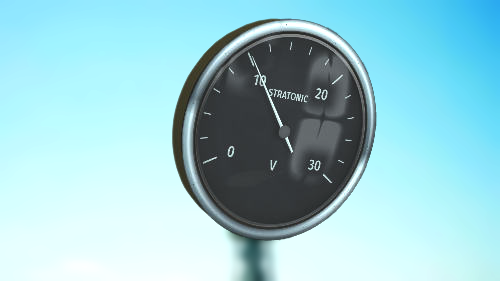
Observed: 10 V
